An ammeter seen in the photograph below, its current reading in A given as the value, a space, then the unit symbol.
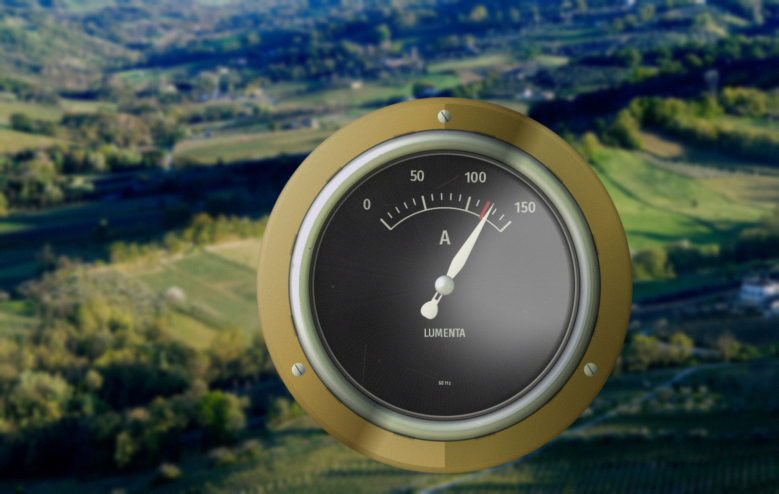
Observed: 125 A
